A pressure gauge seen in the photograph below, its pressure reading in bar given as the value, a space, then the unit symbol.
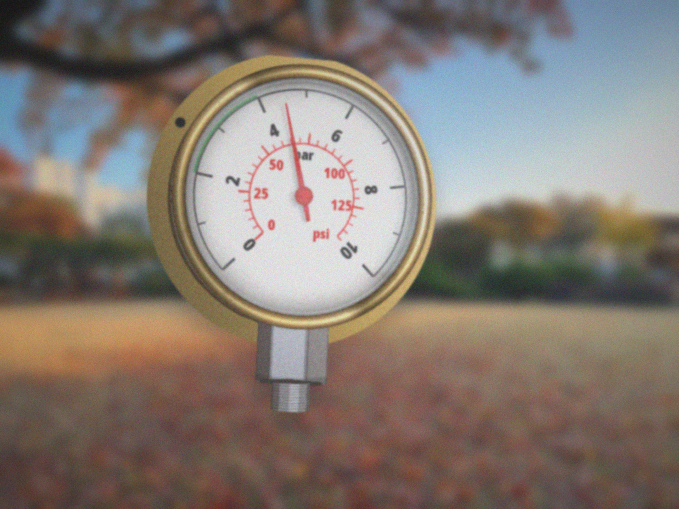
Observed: 4.5 bar
